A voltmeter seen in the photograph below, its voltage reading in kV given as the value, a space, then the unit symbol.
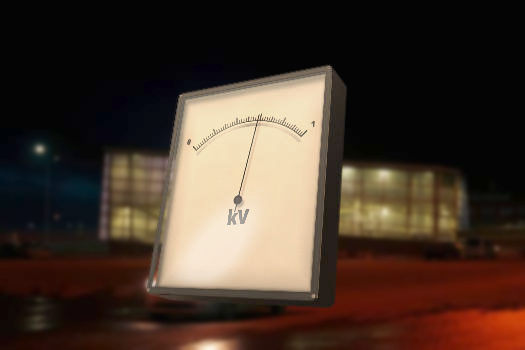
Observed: 0.6 kV
